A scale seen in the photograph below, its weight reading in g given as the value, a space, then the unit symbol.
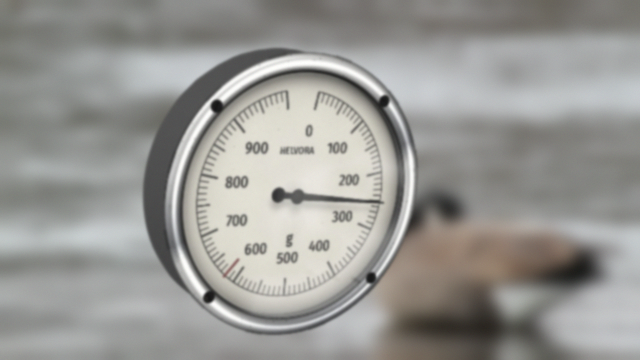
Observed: 250 g
